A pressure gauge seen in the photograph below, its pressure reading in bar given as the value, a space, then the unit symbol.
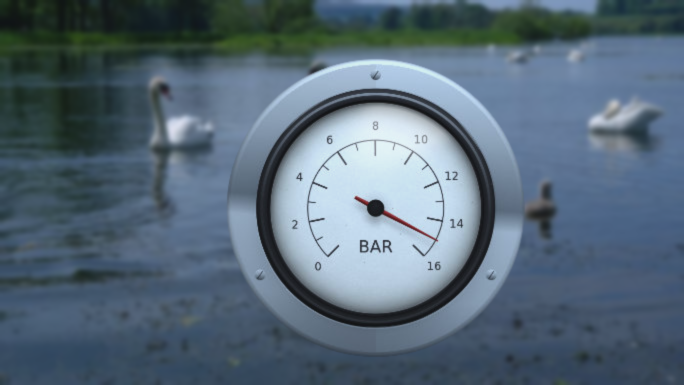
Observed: 15 bar
